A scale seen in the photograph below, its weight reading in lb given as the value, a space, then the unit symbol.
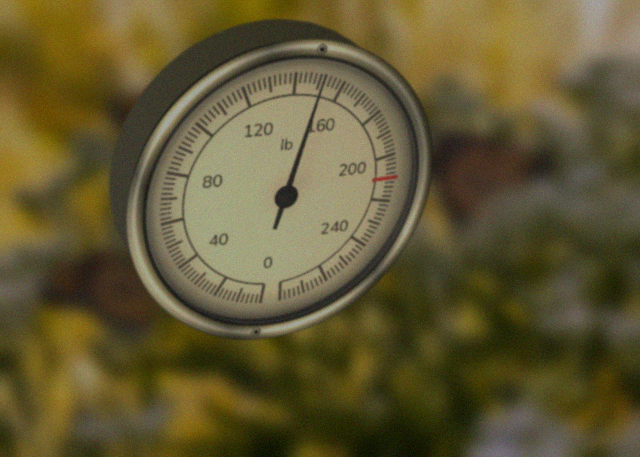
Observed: 150 lb
